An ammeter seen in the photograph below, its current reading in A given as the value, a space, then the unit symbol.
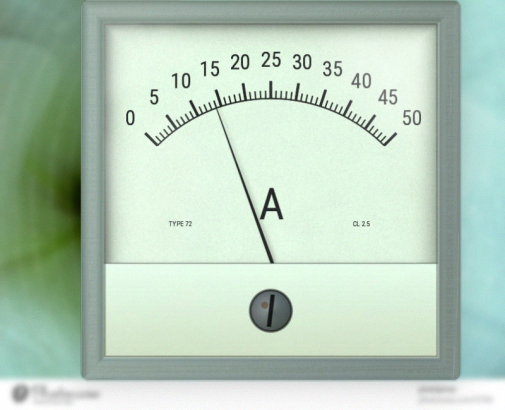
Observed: 14 A
